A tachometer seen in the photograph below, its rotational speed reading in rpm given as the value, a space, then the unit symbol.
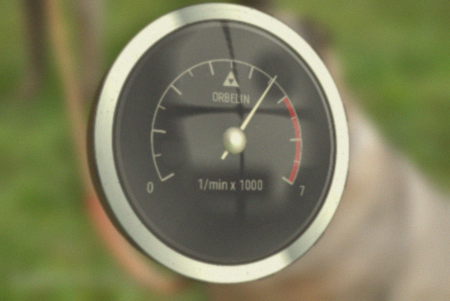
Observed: 4500 rpm
